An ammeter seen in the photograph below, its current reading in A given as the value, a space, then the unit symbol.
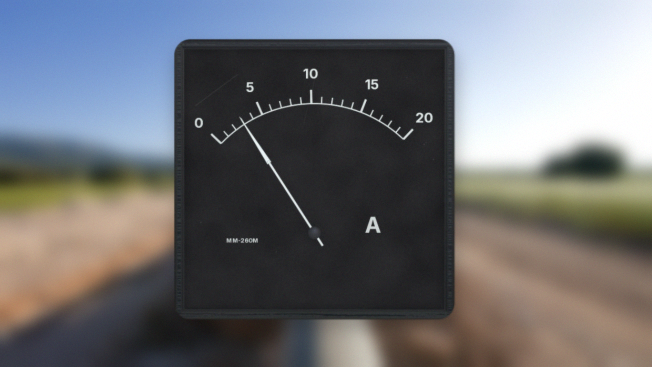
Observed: 3 A
